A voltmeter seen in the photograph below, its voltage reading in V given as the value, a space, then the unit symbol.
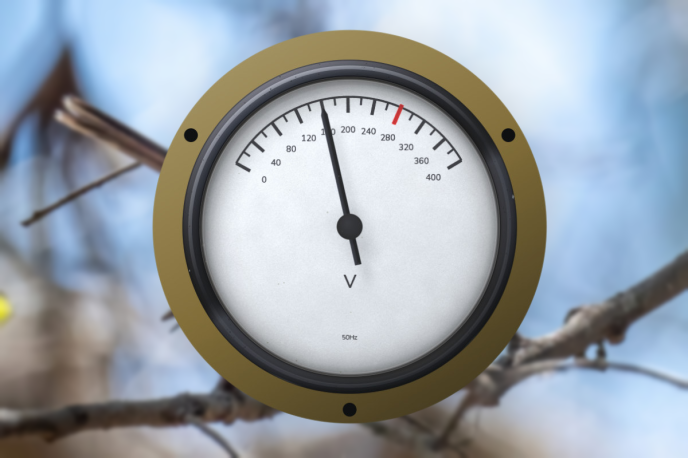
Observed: 160 V
